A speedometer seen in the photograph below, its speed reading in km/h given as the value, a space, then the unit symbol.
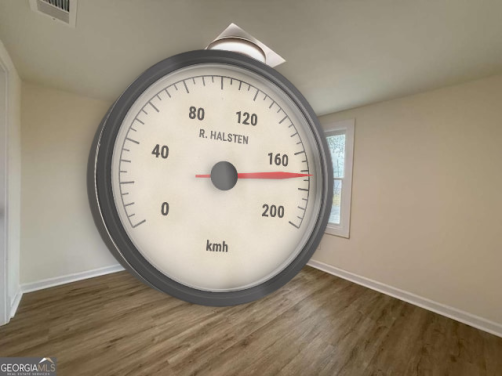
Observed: 172.5 km/h
